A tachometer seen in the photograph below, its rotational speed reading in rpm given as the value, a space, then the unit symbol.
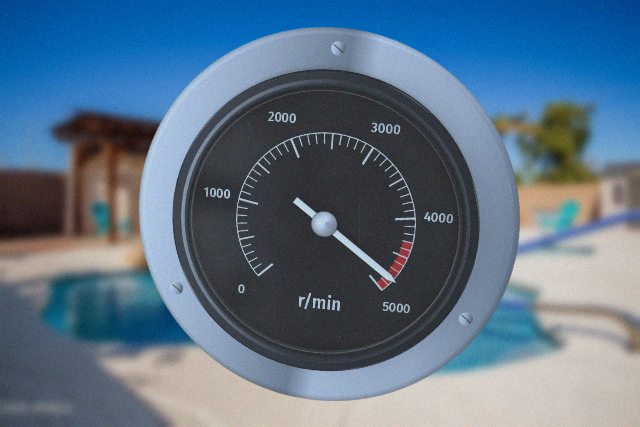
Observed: 4800 rpm
